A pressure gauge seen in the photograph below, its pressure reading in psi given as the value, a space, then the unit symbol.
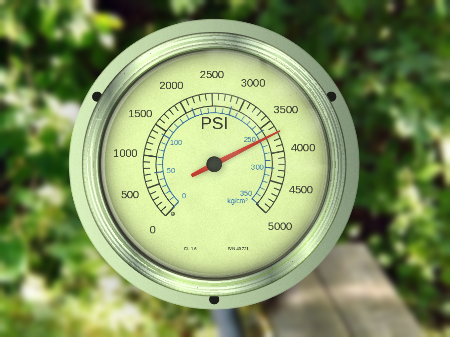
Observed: 3700 psi
